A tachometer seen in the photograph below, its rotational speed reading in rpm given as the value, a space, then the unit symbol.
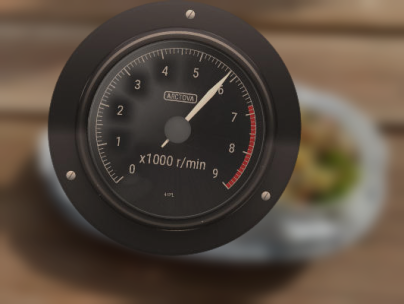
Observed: 5800 rpm
